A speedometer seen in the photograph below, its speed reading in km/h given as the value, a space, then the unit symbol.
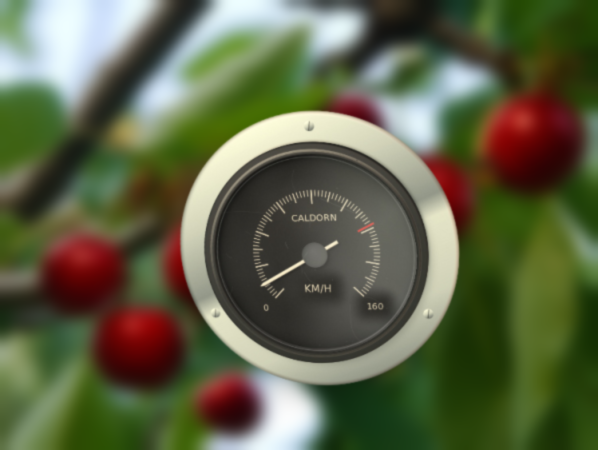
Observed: 10 km/h
